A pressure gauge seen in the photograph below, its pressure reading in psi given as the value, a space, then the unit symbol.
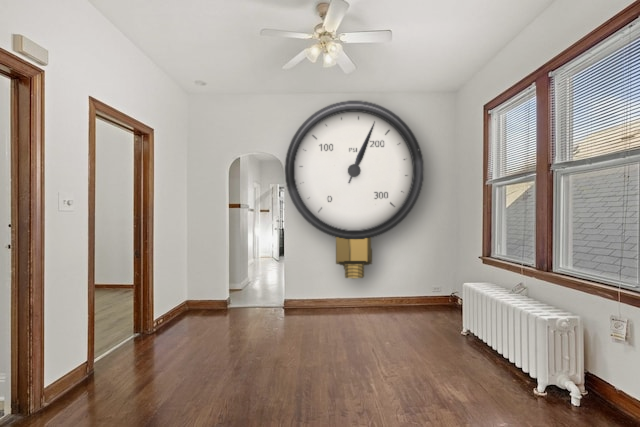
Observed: 180 psi
